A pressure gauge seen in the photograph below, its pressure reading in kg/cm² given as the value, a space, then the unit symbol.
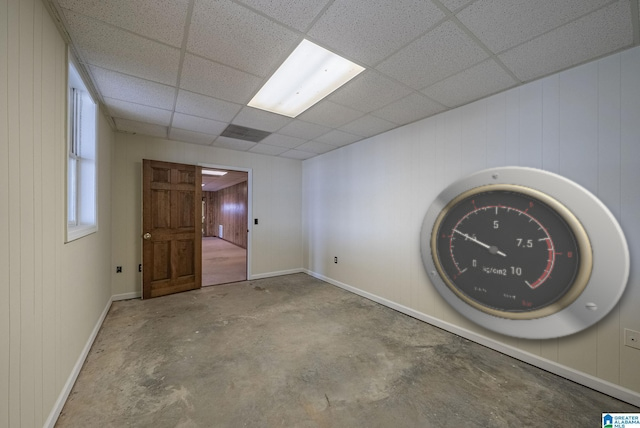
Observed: 2.5 kg/cm²
